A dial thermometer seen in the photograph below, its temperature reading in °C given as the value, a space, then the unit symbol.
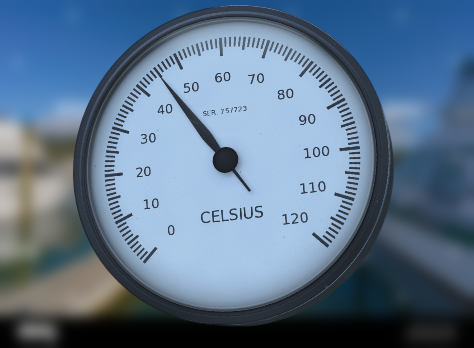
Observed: 45 °C
